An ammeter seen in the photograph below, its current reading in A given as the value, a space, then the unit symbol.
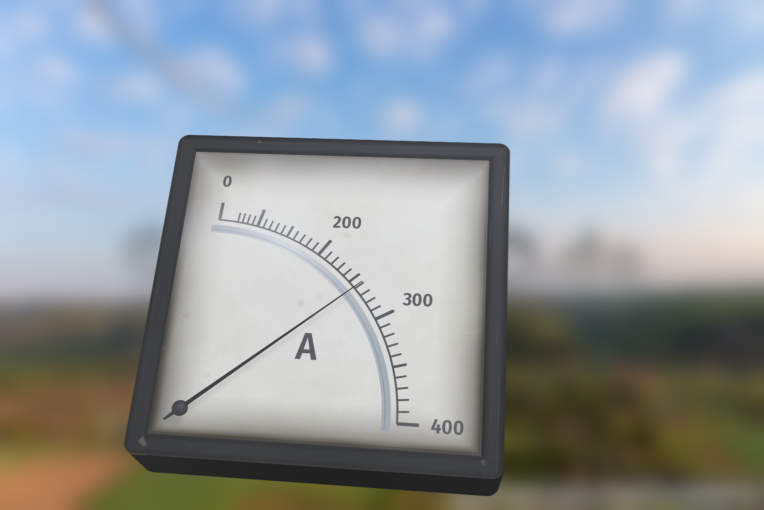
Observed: 260 A
